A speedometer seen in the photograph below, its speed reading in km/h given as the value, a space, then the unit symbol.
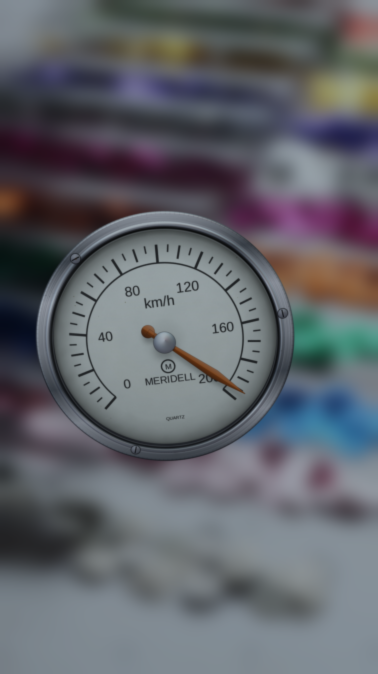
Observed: 195 km/h
